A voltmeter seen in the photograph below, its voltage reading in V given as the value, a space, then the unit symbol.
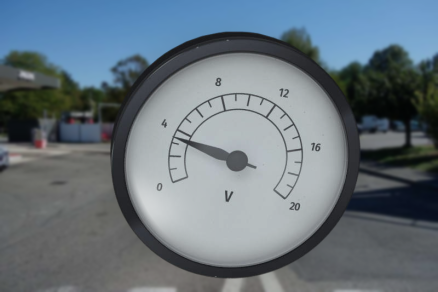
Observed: 3.5 V
